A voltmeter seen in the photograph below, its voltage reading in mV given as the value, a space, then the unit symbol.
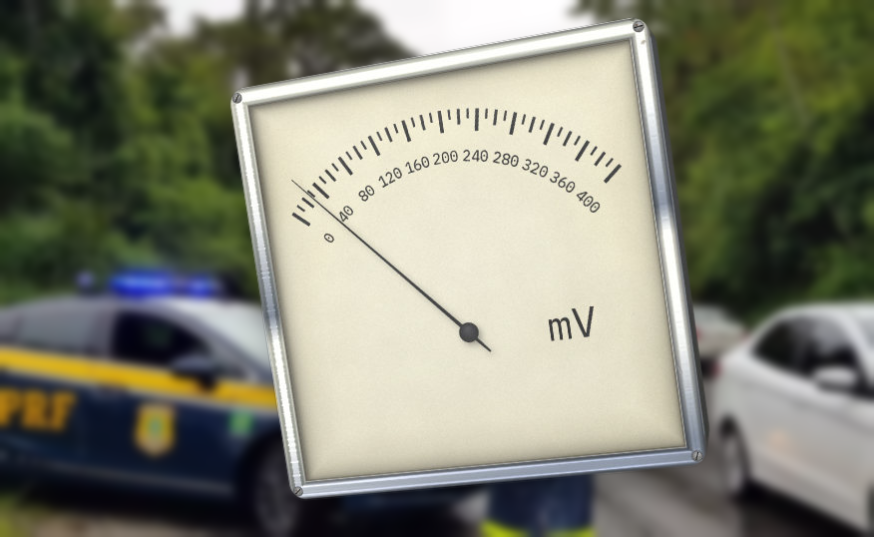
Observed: 30 mV
